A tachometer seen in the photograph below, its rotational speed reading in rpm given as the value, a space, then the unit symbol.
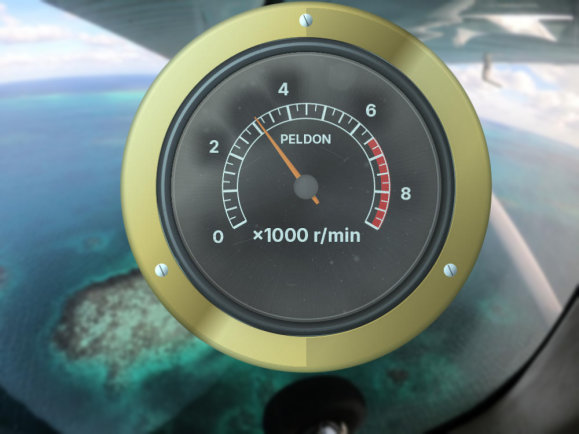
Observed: 3125 rpm
